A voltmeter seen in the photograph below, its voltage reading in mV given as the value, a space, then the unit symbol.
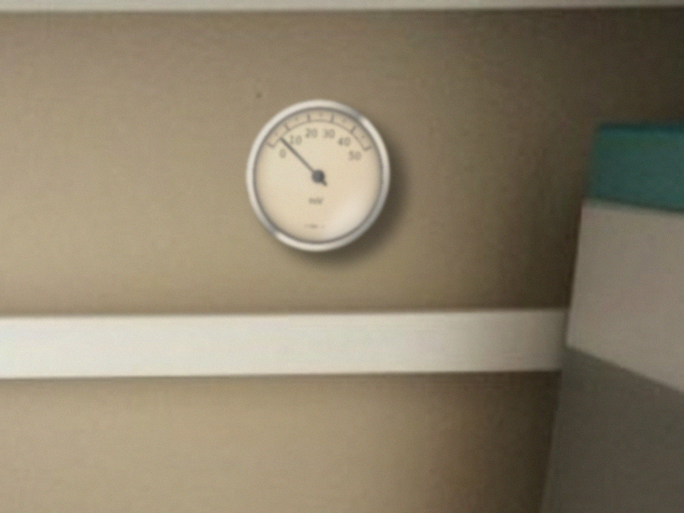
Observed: 5 mV
